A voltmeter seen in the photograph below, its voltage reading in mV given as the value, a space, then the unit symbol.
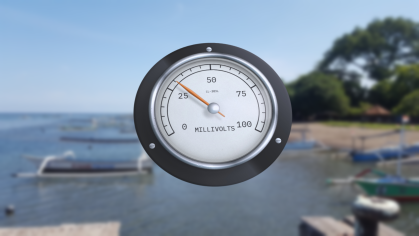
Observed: 30 mV
